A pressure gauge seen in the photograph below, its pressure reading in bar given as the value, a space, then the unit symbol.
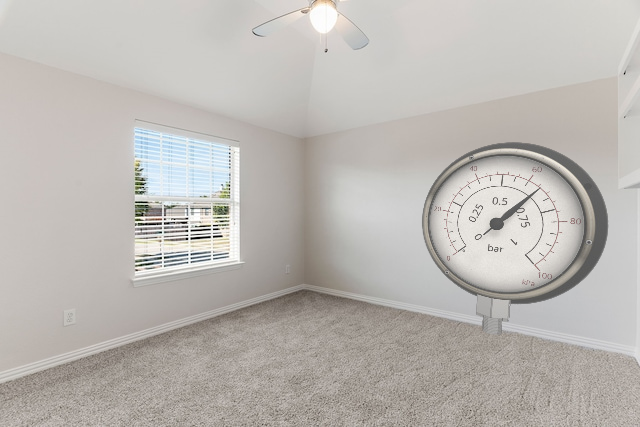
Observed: 0.65 bar
